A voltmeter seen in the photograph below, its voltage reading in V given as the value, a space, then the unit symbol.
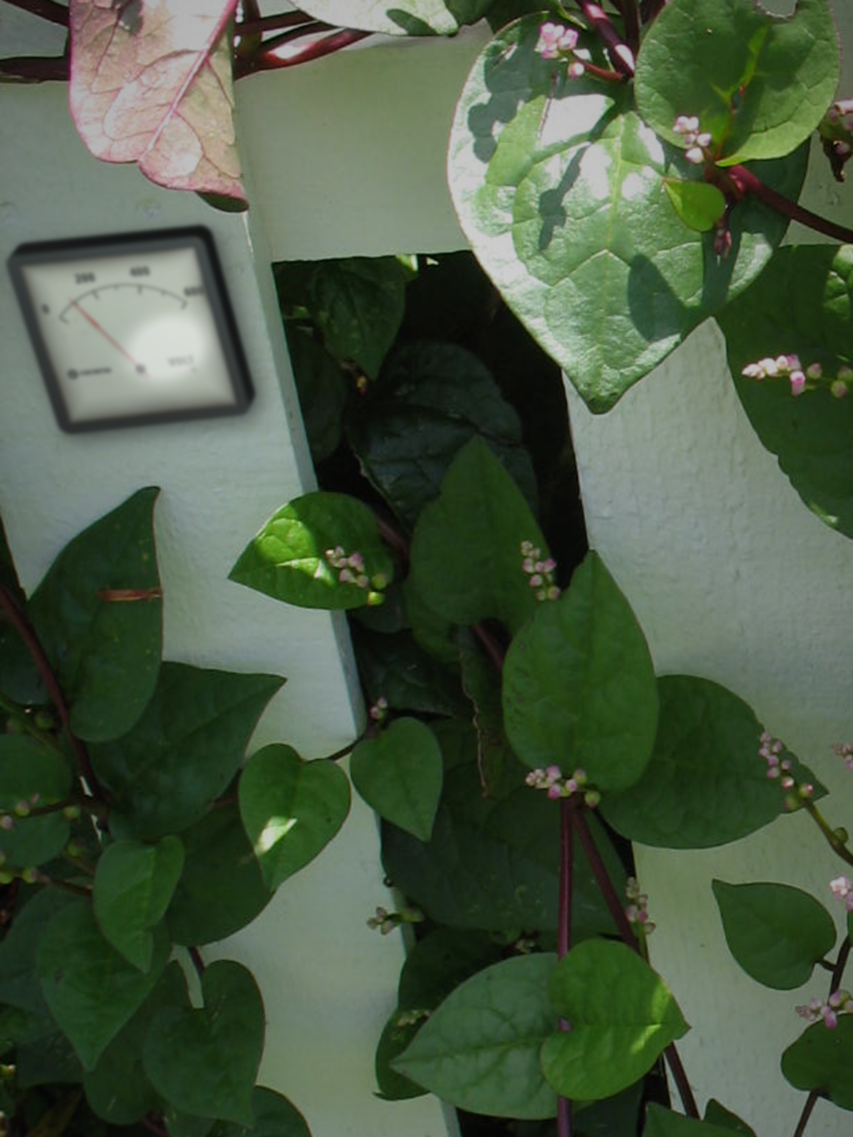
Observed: 100 V
